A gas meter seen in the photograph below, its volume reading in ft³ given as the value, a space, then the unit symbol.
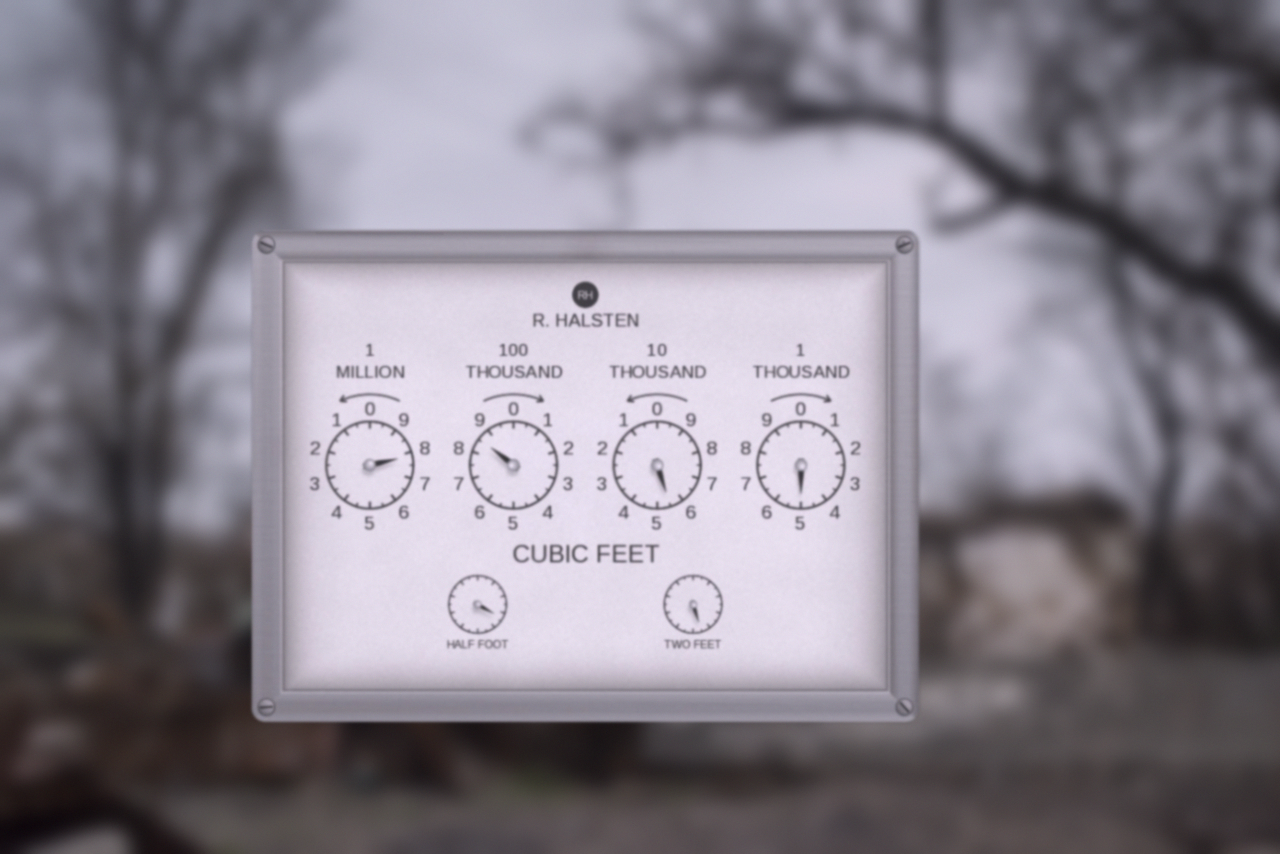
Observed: 785500 ft³
